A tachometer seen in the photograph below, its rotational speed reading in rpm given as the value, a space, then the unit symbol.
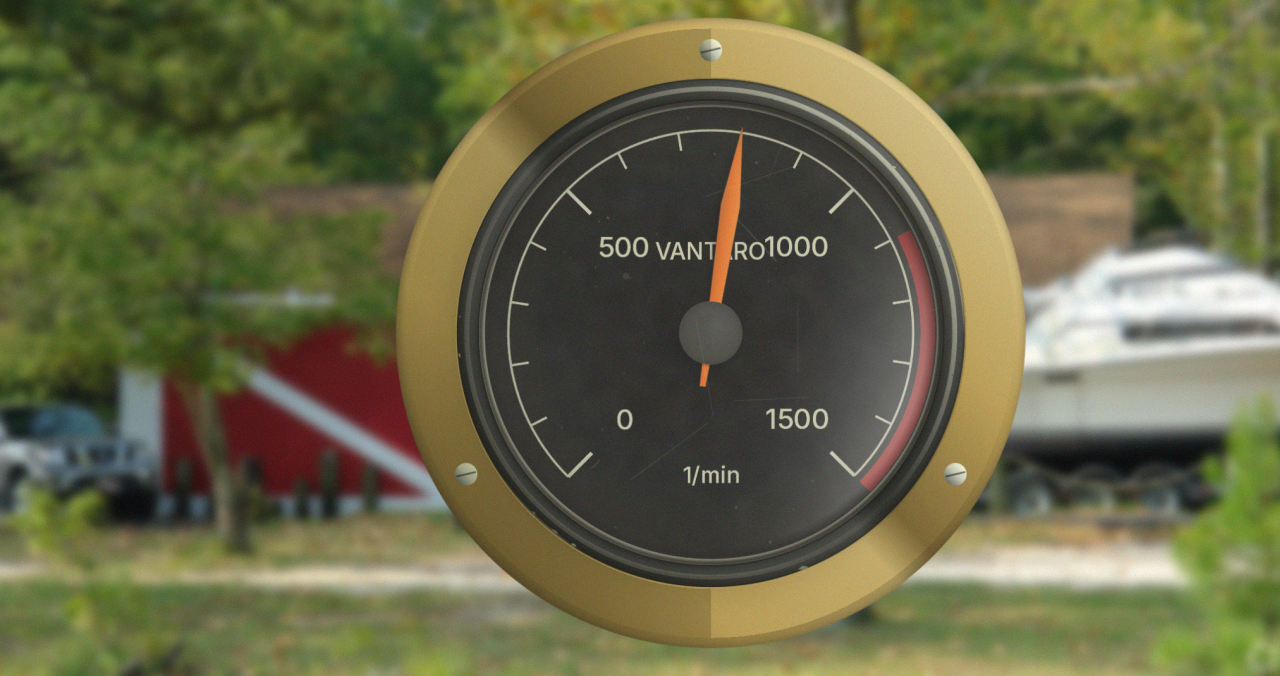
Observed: 800 rpm
